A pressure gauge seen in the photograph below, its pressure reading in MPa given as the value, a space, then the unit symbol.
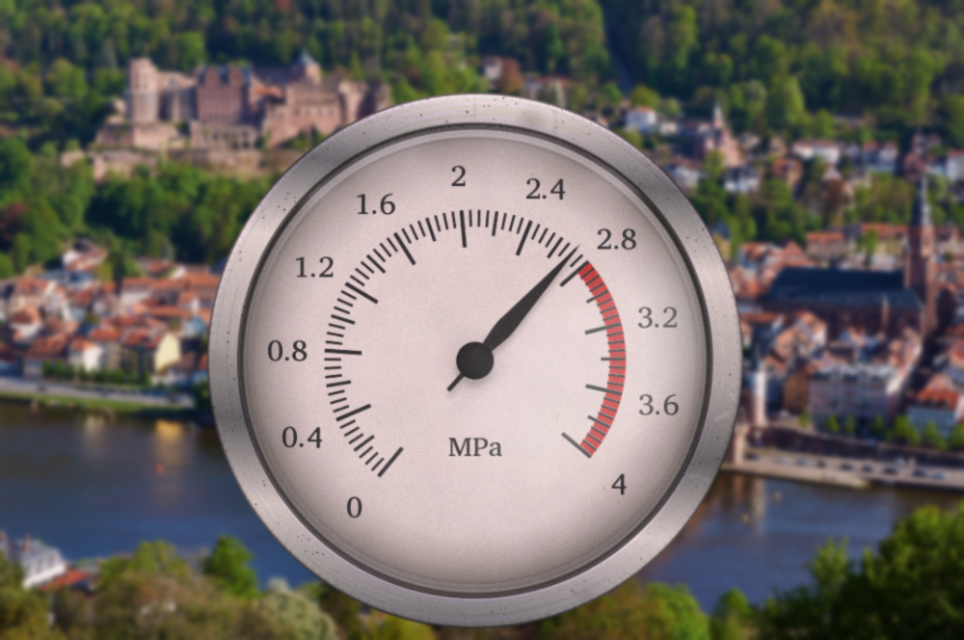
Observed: 2.7 MPa
